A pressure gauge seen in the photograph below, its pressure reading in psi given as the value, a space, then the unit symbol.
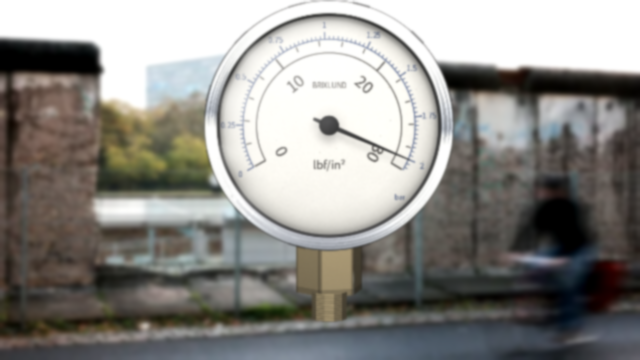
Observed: 29 psi
